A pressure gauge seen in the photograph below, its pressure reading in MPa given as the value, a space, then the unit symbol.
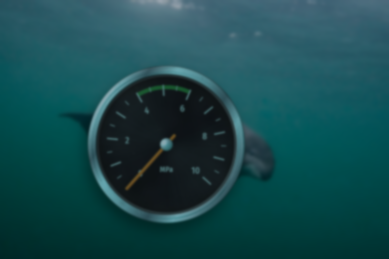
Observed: 0 MPa
